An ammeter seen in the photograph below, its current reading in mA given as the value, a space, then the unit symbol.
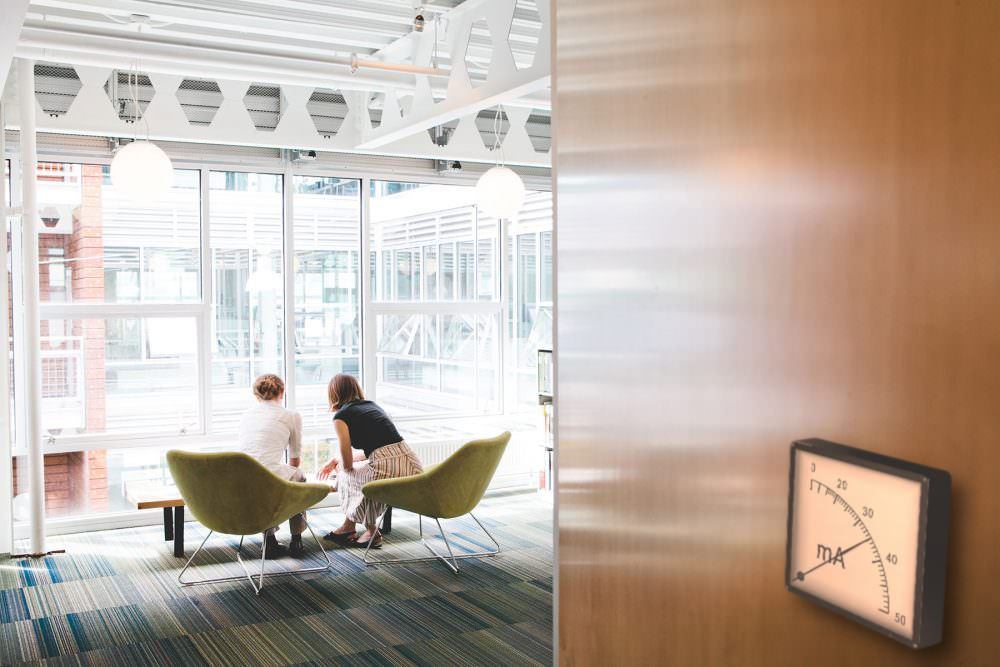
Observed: 35 mA
